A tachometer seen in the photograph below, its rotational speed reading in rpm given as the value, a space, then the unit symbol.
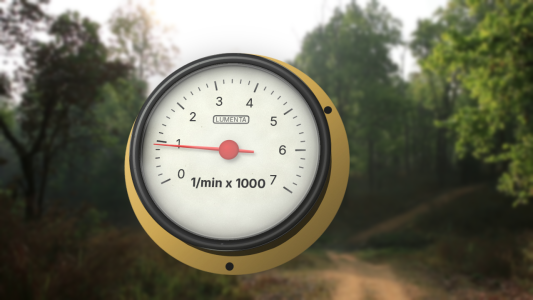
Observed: 900 rpm
